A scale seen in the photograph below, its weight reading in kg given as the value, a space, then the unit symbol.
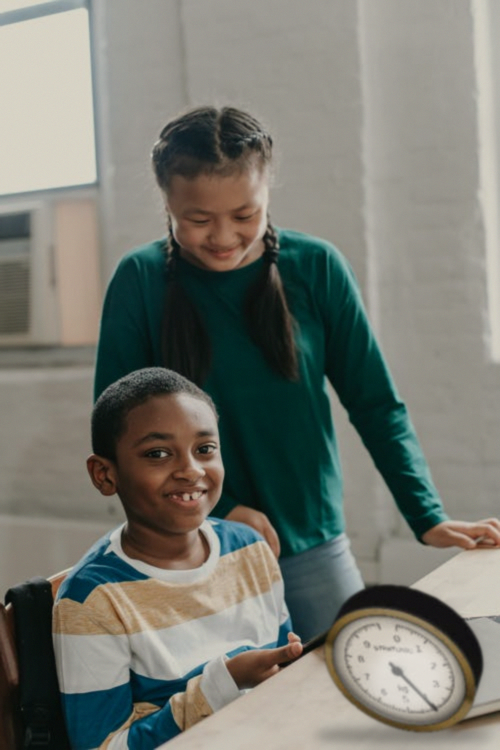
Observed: 4 kg
